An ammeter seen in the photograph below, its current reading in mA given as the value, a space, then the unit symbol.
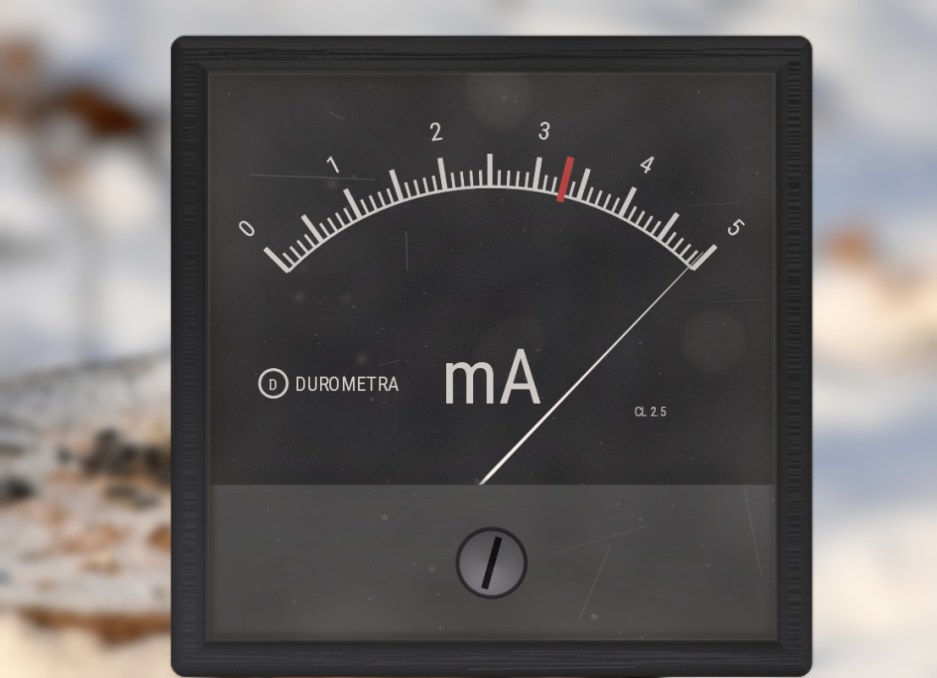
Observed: 4.95 mA
